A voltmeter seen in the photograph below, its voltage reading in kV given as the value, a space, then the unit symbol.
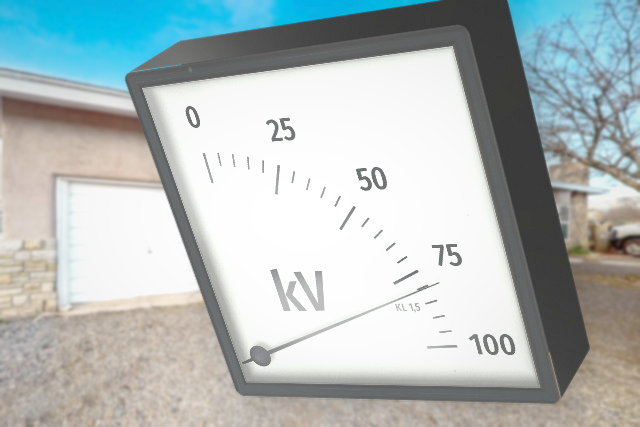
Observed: 80 kV
